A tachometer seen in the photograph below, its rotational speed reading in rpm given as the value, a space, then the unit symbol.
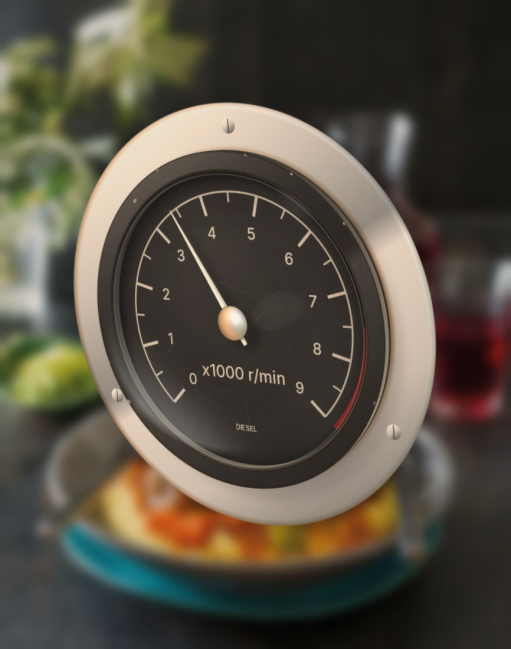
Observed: 3500 rpm
